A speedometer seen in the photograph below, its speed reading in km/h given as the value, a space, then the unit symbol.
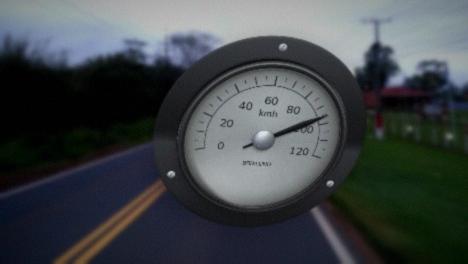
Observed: 95 km/h
